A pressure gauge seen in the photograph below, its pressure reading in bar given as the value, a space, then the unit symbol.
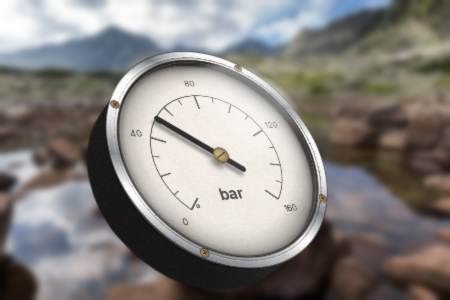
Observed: 50 bar
